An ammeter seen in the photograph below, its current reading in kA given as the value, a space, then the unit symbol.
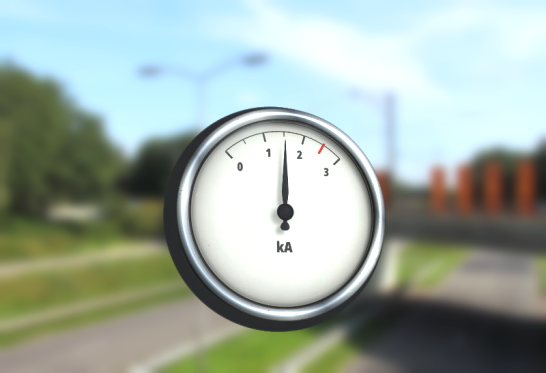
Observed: 1.5 kA
